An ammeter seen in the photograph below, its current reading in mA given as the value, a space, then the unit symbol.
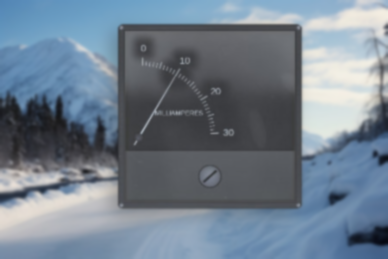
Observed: 10 mA
